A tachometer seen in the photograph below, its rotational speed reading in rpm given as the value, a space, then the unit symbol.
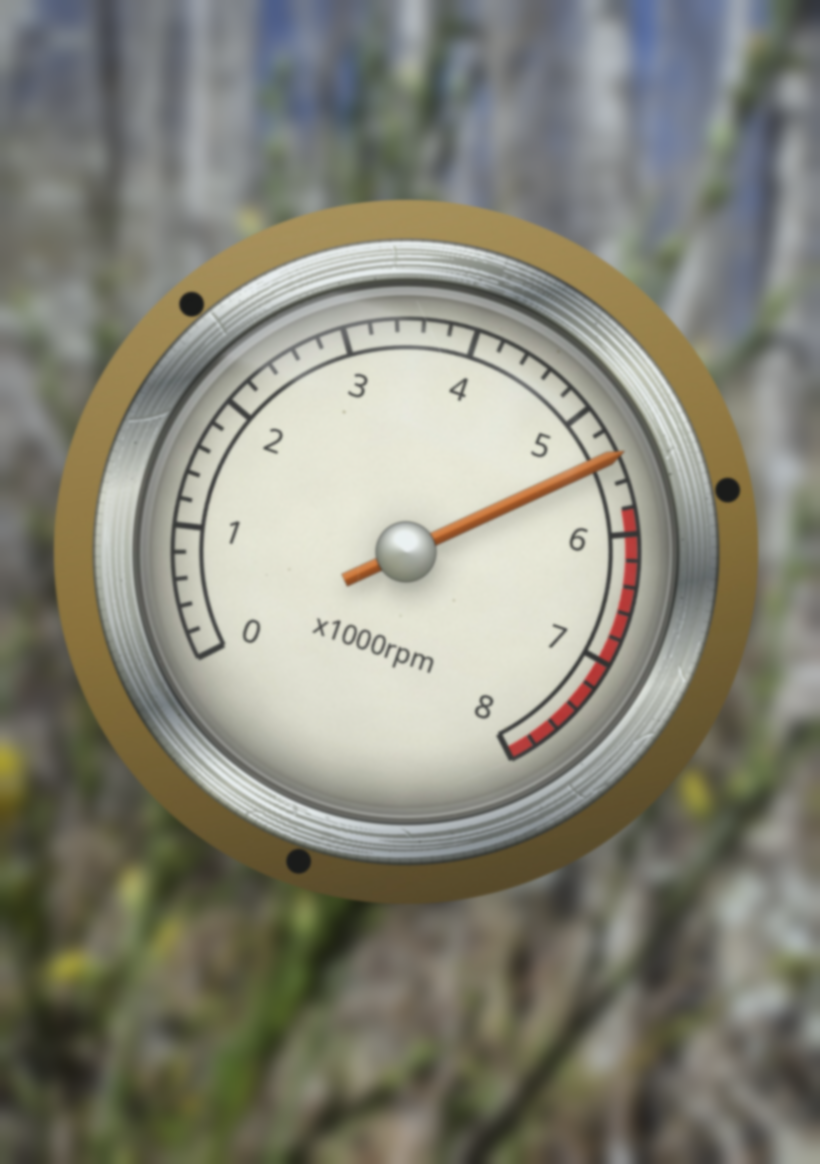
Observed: 5400 rpm
